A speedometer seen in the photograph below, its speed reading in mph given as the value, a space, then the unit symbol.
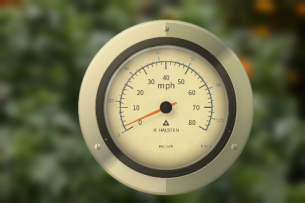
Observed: 2 mph
